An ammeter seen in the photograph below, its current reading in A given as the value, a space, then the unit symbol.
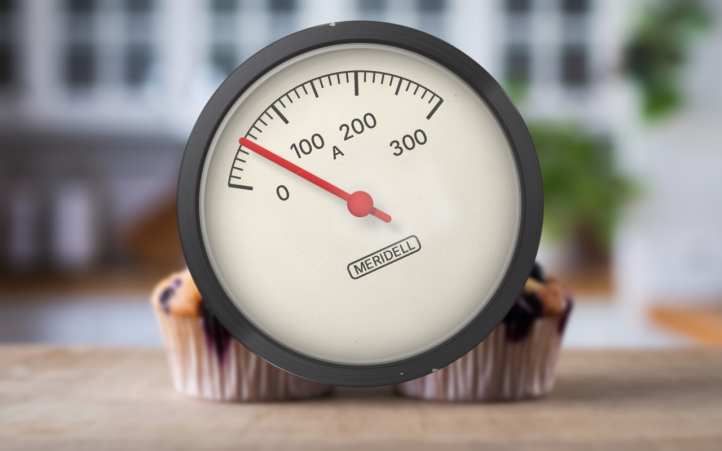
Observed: 50 A
